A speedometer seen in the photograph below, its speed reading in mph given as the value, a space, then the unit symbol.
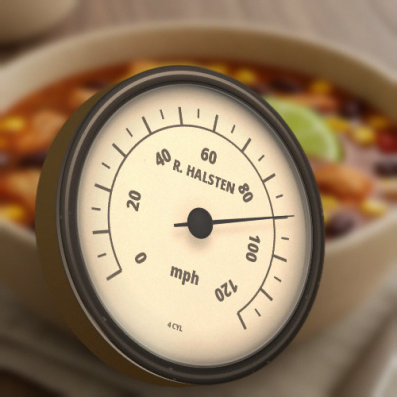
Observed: 90 mph
